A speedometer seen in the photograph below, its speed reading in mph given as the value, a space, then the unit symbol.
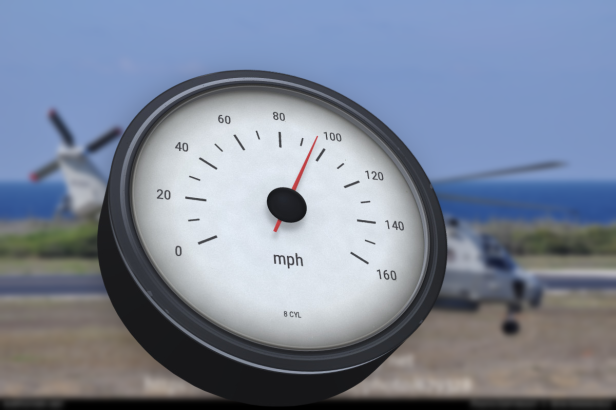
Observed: 95 mph
